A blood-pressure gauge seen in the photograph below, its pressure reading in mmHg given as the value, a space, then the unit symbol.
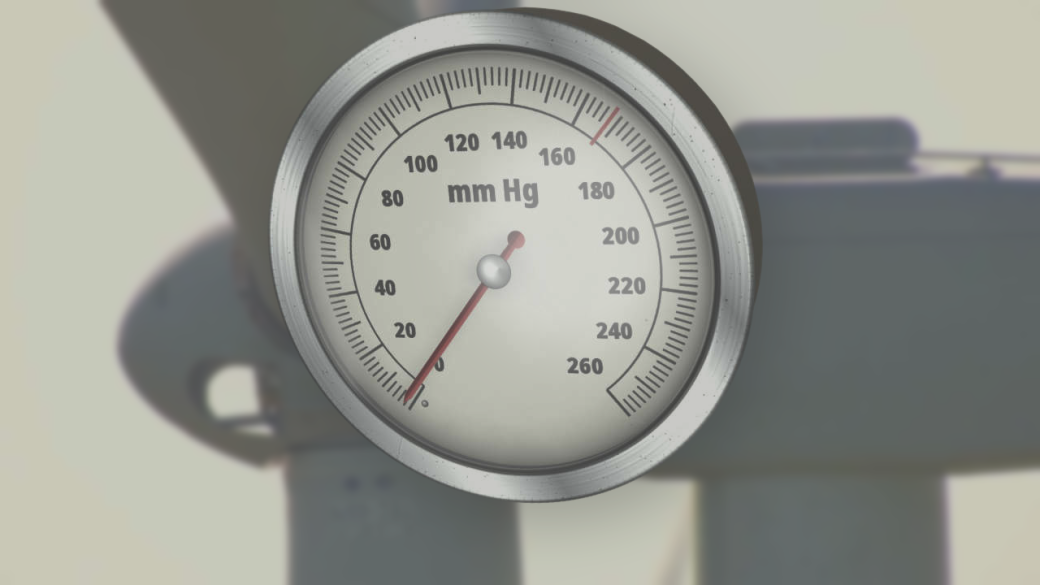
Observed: 2 mmHg
